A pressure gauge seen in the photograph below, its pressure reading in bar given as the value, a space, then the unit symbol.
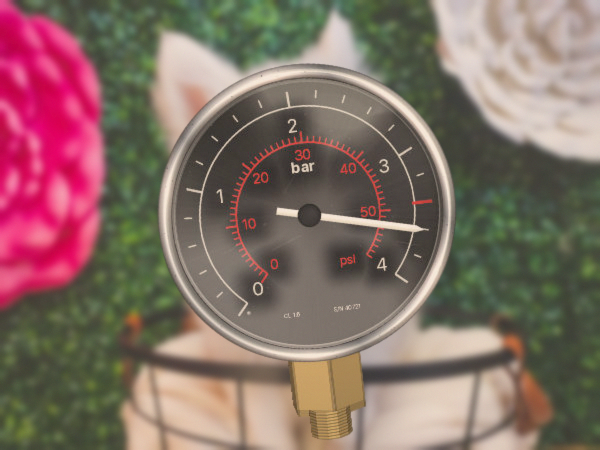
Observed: 3.6 bar
